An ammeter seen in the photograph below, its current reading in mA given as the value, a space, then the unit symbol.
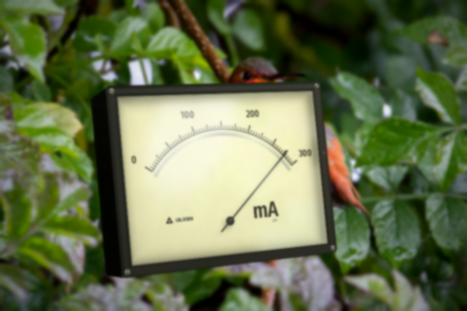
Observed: 275 mA
